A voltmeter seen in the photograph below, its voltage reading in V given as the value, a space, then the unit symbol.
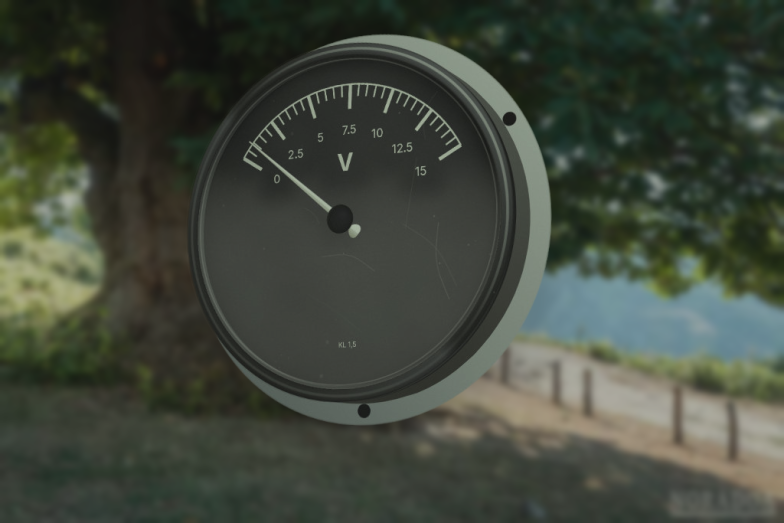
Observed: 1 V
